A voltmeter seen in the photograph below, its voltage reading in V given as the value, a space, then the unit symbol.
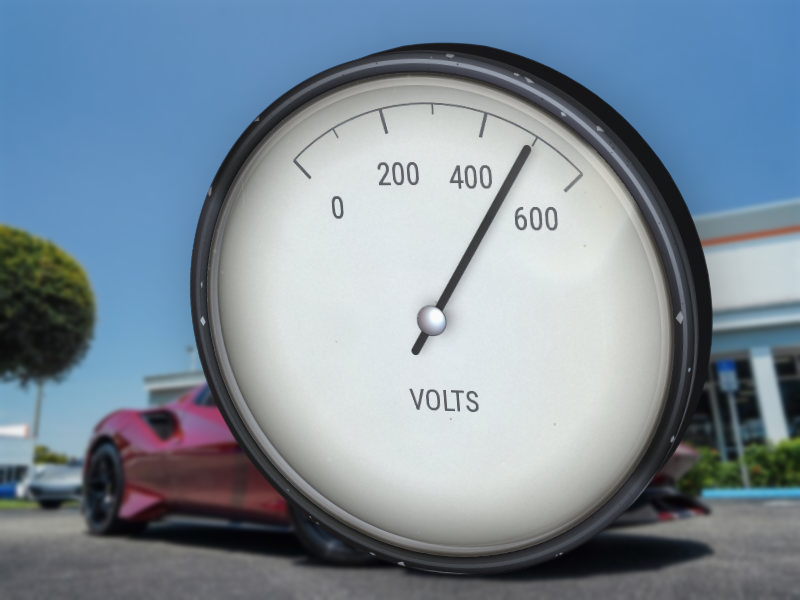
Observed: 500 V
